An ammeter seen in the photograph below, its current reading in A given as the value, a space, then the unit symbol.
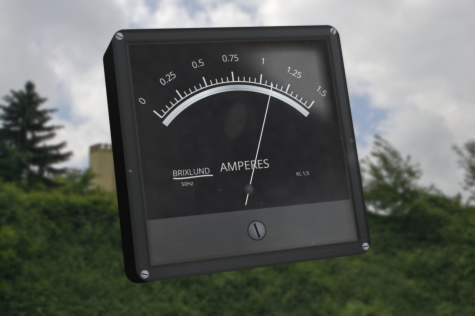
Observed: 1.1 A
